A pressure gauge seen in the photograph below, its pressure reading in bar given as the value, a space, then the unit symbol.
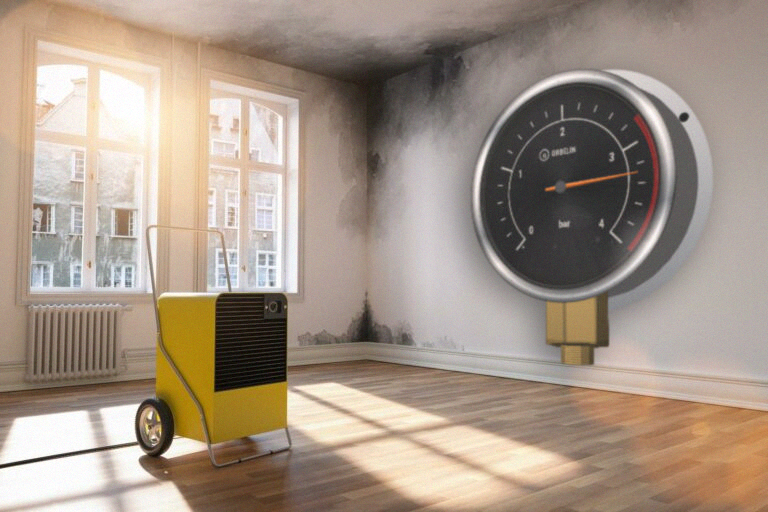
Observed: 3.3 bar
